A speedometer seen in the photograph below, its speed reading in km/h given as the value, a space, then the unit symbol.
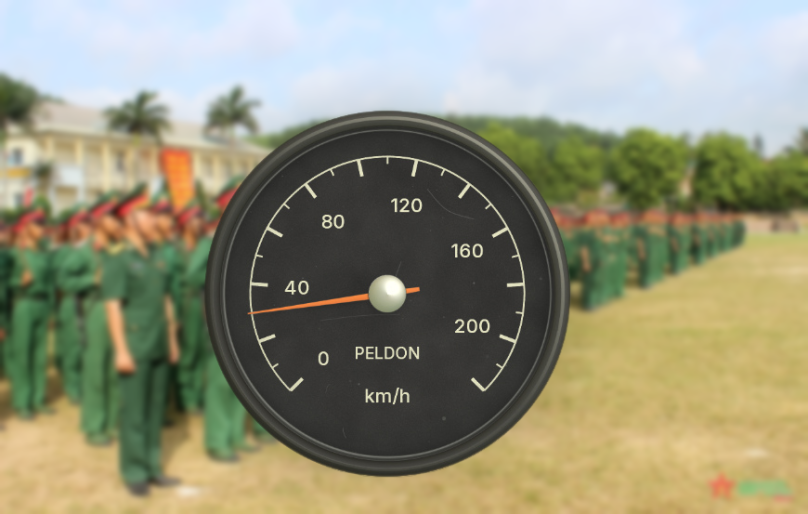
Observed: 30 km/h
